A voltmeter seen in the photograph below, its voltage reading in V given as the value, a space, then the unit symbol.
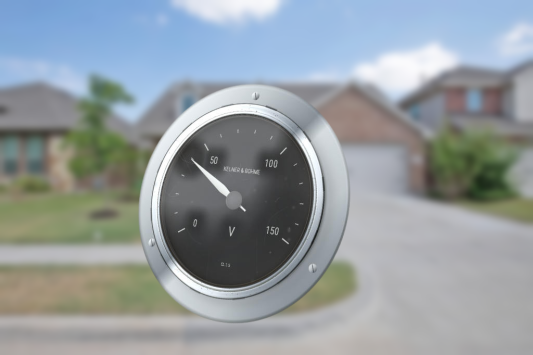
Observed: 40 V
